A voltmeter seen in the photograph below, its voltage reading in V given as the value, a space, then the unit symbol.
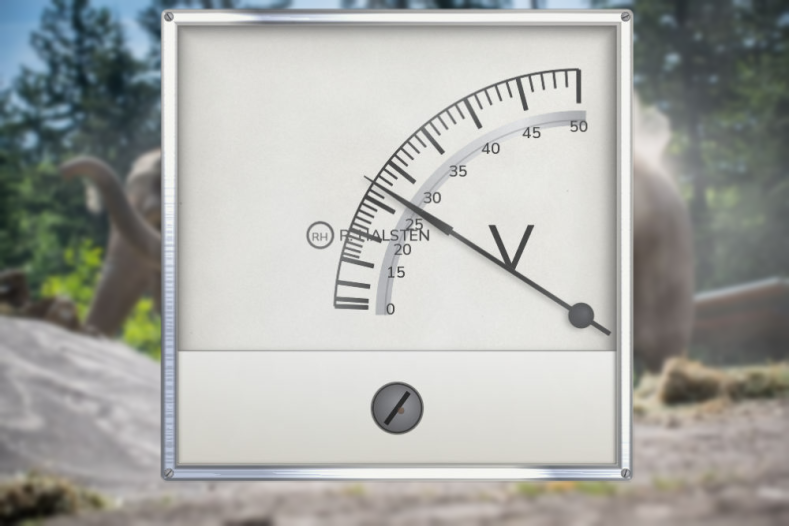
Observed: 27 V
